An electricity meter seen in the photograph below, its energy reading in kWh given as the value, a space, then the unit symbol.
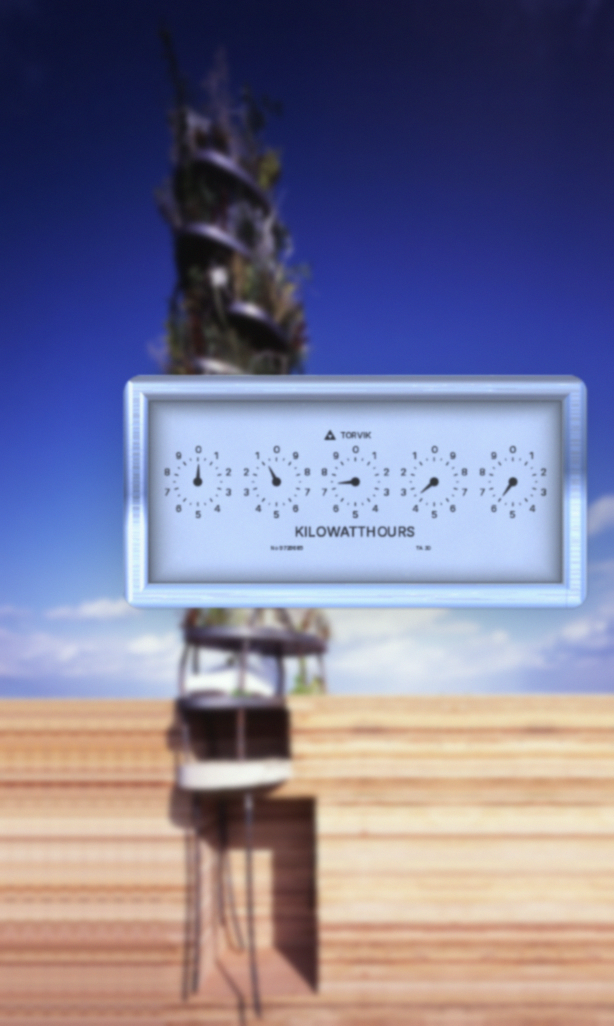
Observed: 736 kWh
